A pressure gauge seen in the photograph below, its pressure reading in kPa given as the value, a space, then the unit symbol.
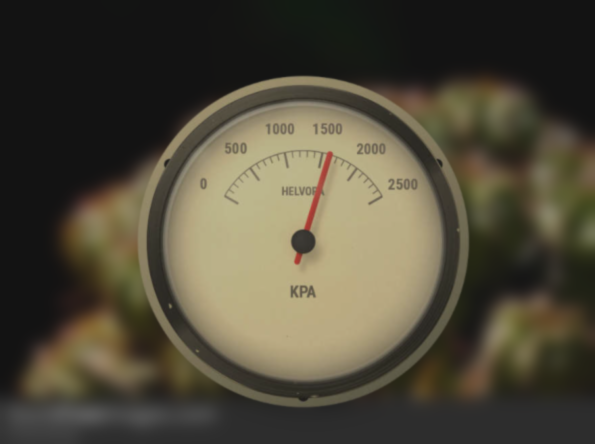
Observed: 1600 kPa
